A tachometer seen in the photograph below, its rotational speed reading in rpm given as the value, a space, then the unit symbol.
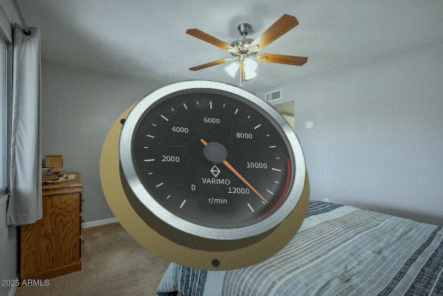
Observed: 11500 rpm
